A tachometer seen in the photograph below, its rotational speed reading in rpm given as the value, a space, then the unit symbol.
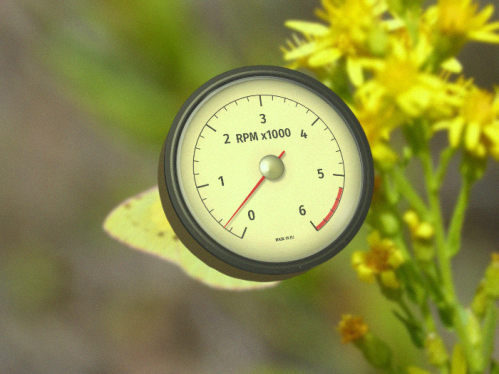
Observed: 300 rpm
